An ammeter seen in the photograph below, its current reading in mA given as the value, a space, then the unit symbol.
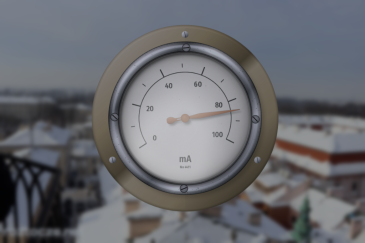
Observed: 85 mA
